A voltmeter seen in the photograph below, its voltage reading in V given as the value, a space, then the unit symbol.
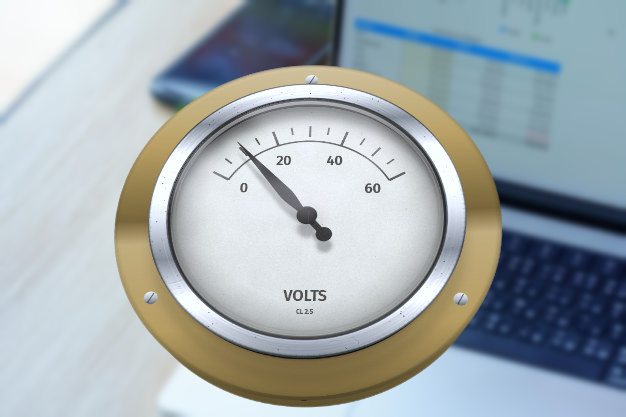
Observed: 10 V
